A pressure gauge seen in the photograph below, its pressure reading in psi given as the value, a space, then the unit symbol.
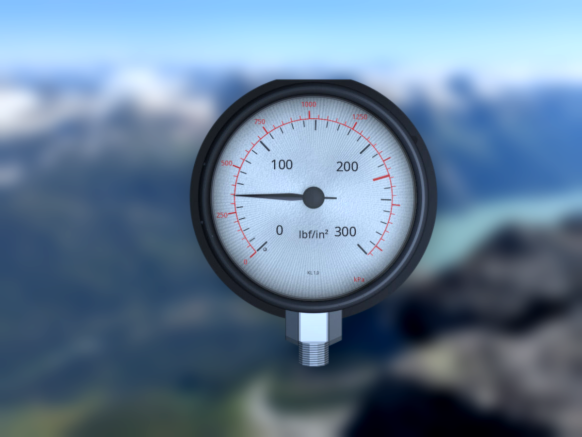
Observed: 50 psi
